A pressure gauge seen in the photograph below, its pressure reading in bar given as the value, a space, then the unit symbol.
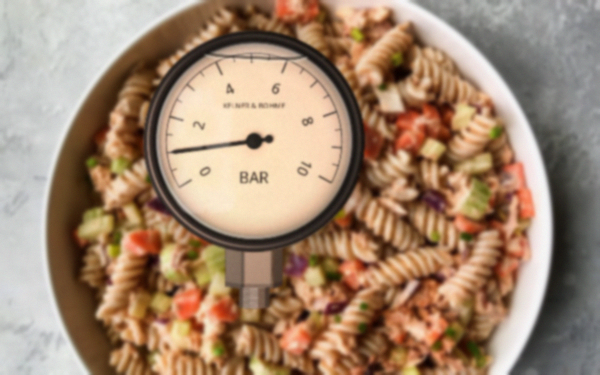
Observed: 1 bar
